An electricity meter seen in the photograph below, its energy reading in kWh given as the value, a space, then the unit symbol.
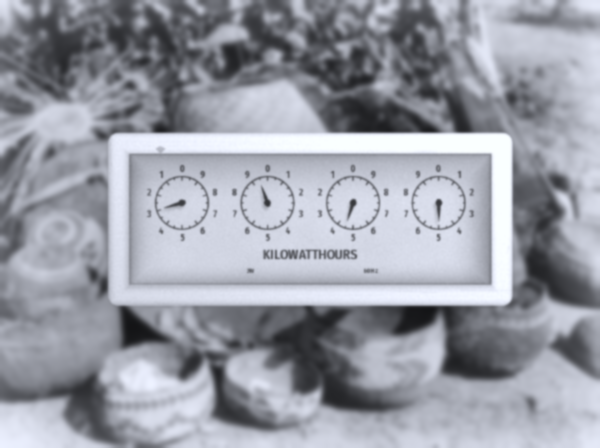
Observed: 2945 kWh
